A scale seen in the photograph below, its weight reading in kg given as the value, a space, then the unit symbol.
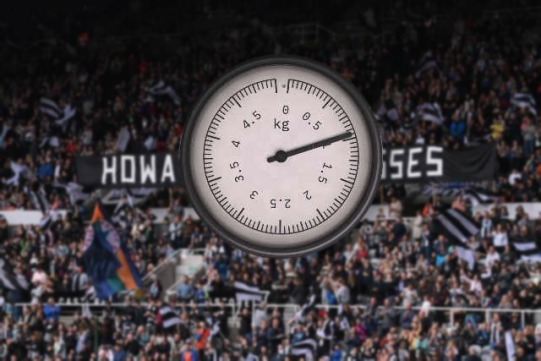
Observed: 0.95 kg
